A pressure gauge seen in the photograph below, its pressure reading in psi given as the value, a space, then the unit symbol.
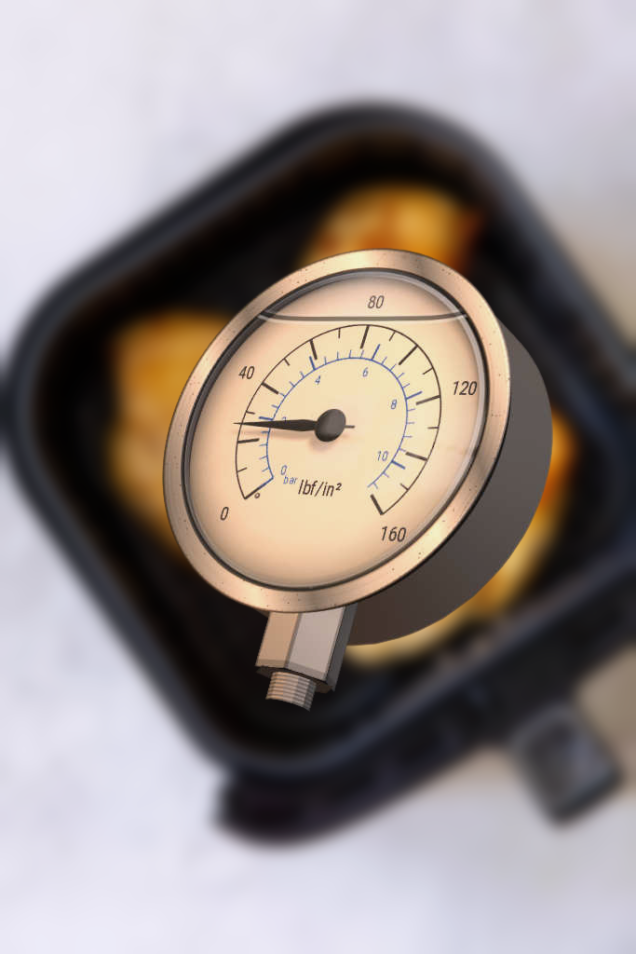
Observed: 25 psi
